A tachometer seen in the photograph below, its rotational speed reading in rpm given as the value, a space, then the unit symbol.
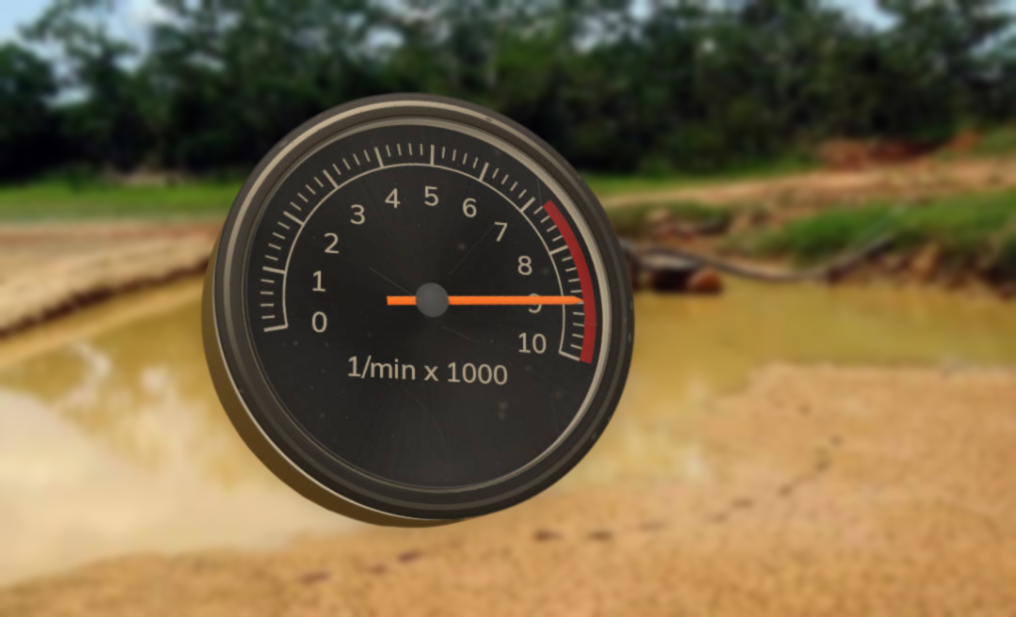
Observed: 9000 rpm
